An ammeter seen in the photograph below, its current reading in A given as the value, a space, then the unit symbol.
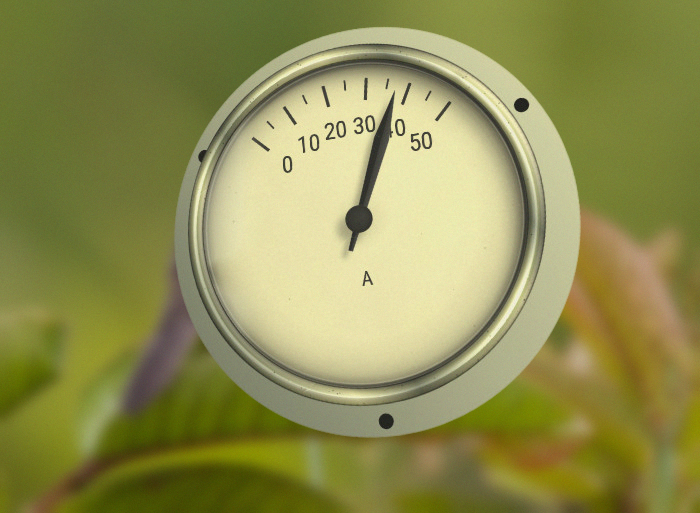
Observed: 37.5 A
